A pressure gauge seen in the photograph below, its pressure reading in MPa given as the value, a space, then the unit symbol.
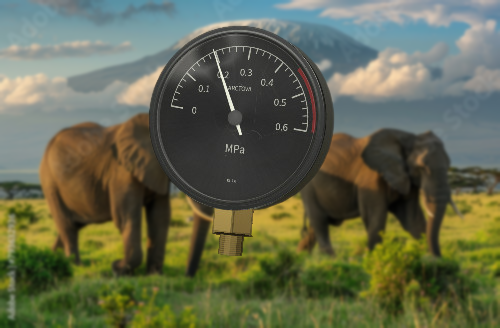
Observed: 0.2 MPa
